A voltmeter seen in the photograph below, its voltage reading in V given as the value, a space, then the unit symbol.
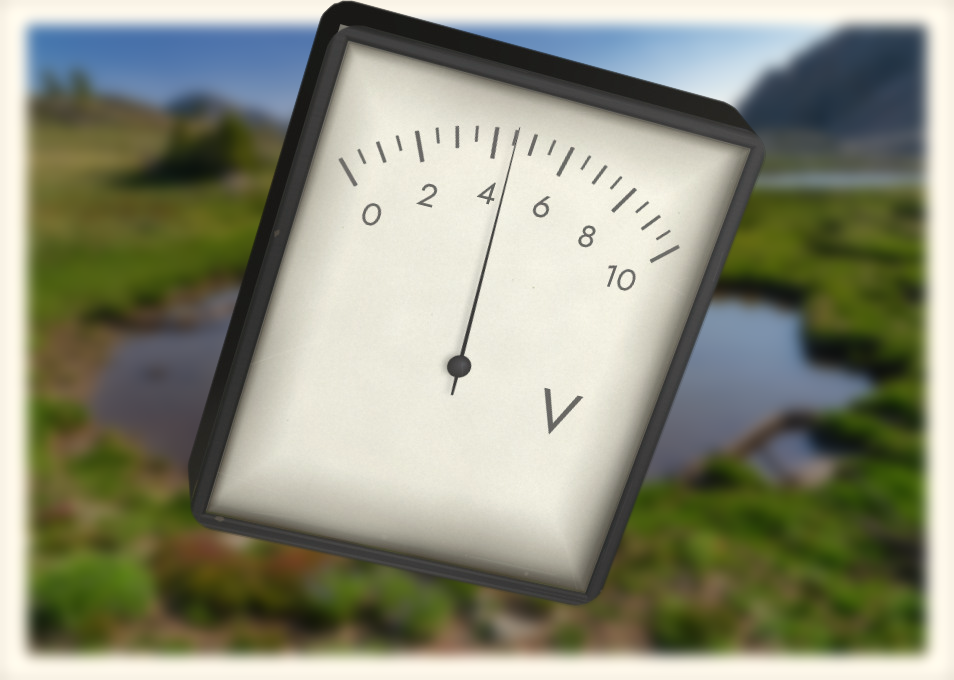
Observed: 4.5 V
